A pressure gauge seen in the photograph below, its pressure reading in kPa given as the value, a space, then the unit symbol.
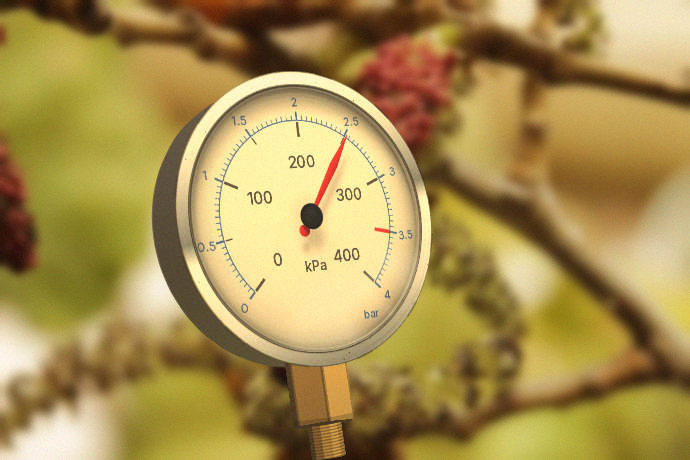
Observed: 250 kPa
